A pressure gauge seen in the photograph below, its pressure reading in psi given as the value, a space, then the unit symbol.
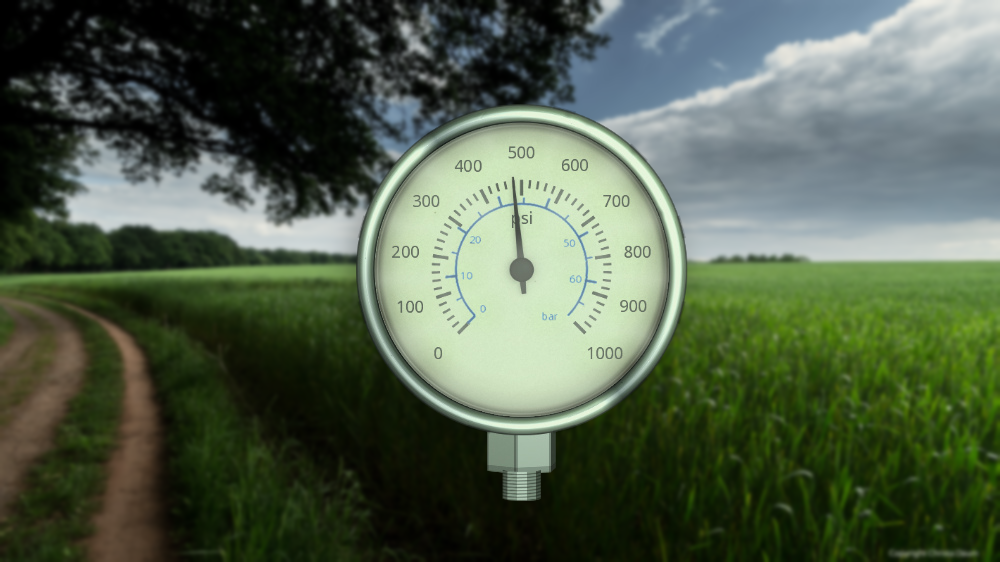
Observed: 480 psi
